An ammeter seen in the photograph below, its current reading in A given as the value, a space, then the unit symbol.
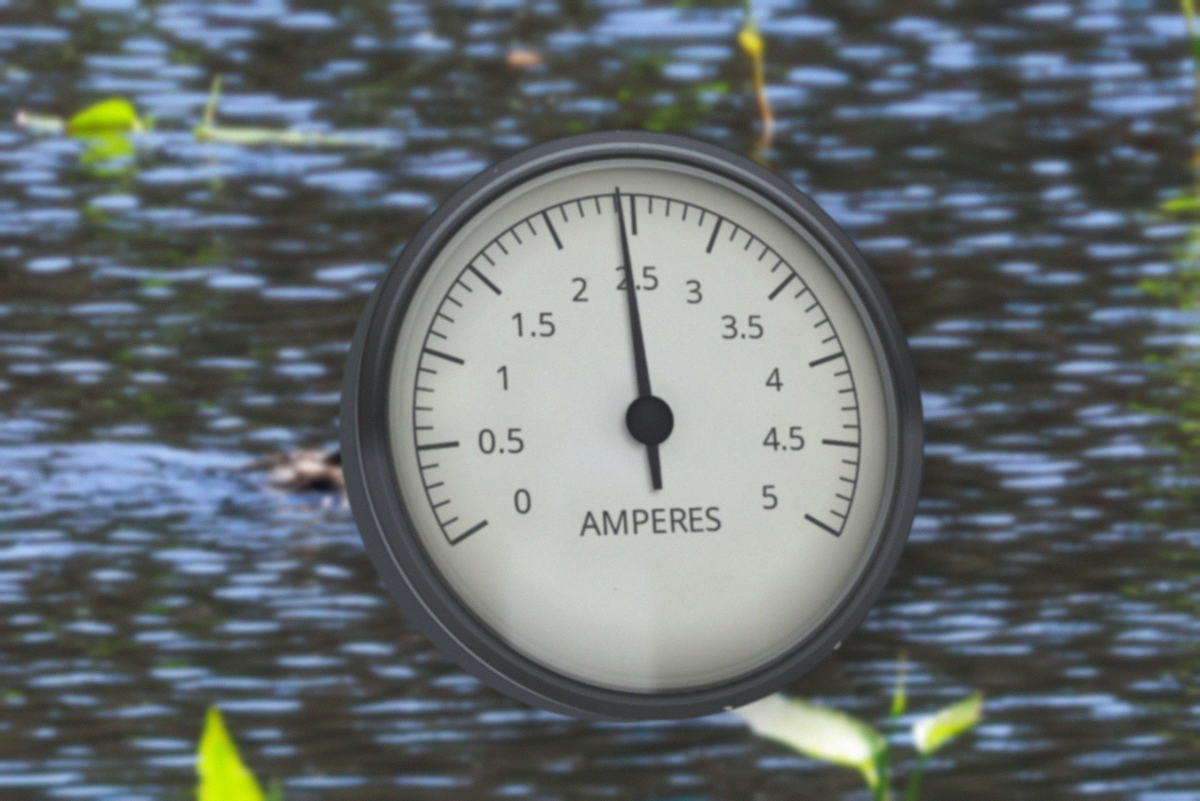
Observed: 2.4 A
